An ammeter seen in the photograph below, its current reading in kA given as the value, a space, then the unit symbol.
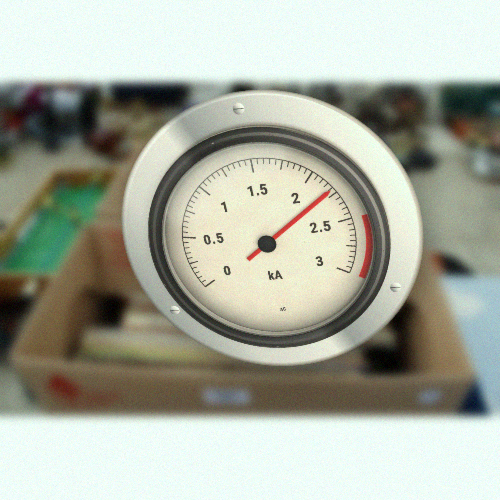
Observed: 2.2 kA
